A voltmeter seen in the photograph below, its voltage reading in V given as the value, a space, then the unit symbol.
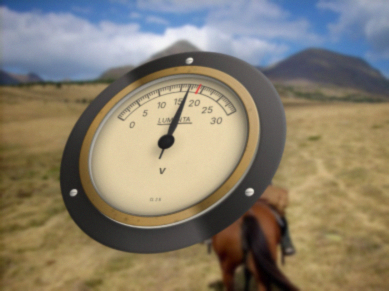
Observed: 17.5 V
